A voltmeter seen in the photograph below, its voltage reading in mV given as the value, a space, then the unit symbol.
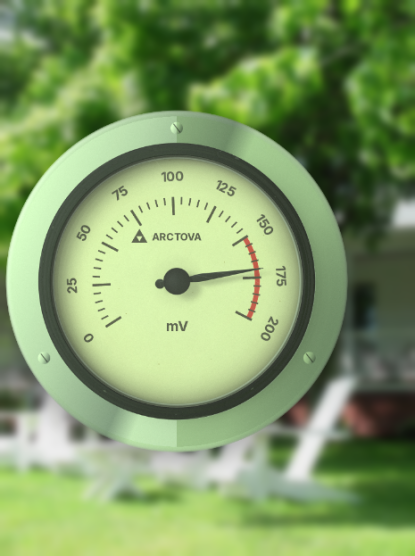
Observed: 170 mV
